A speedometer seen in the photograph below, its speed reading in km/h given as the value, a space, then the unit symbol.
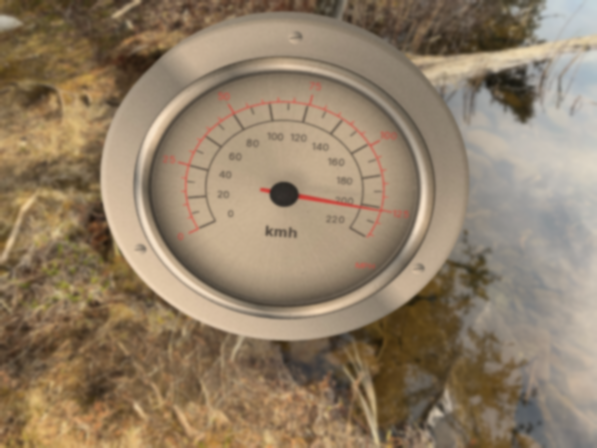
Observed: 200 km/h
